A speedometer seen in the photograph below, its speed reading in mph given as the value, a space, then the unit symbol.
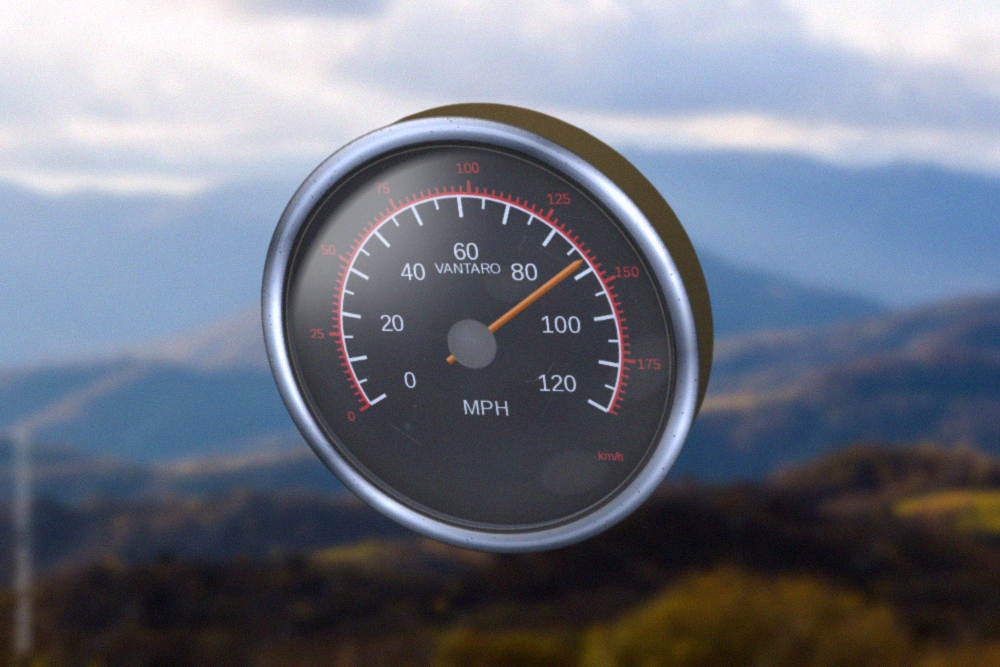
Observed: 87.5 mph
